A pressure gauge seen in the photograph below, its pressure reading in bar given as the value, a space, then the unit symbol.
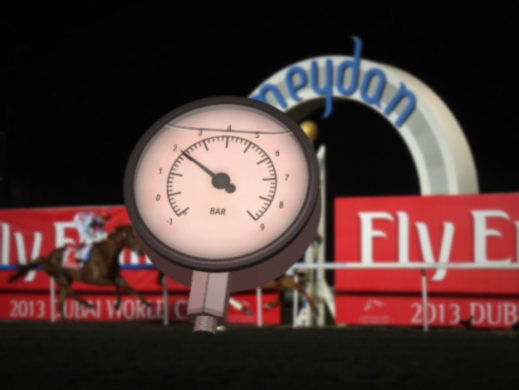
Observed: 2 bar
